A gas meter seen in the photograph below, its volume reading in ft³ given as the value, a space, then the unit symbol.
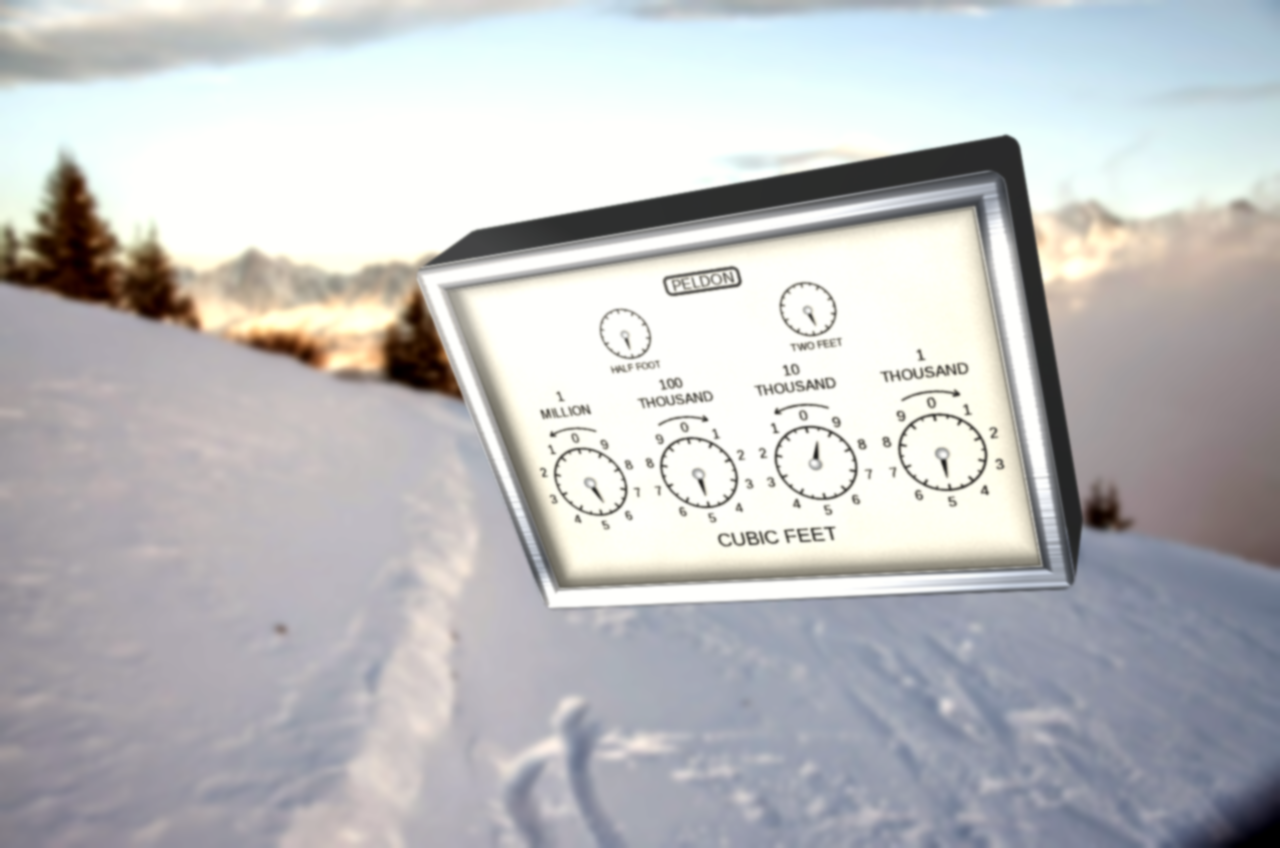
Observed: 549500 ft³
